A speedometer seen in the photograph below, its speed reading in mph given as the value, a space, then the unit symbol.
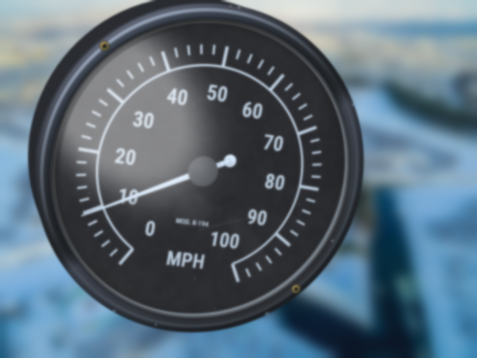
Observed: 10 mph
